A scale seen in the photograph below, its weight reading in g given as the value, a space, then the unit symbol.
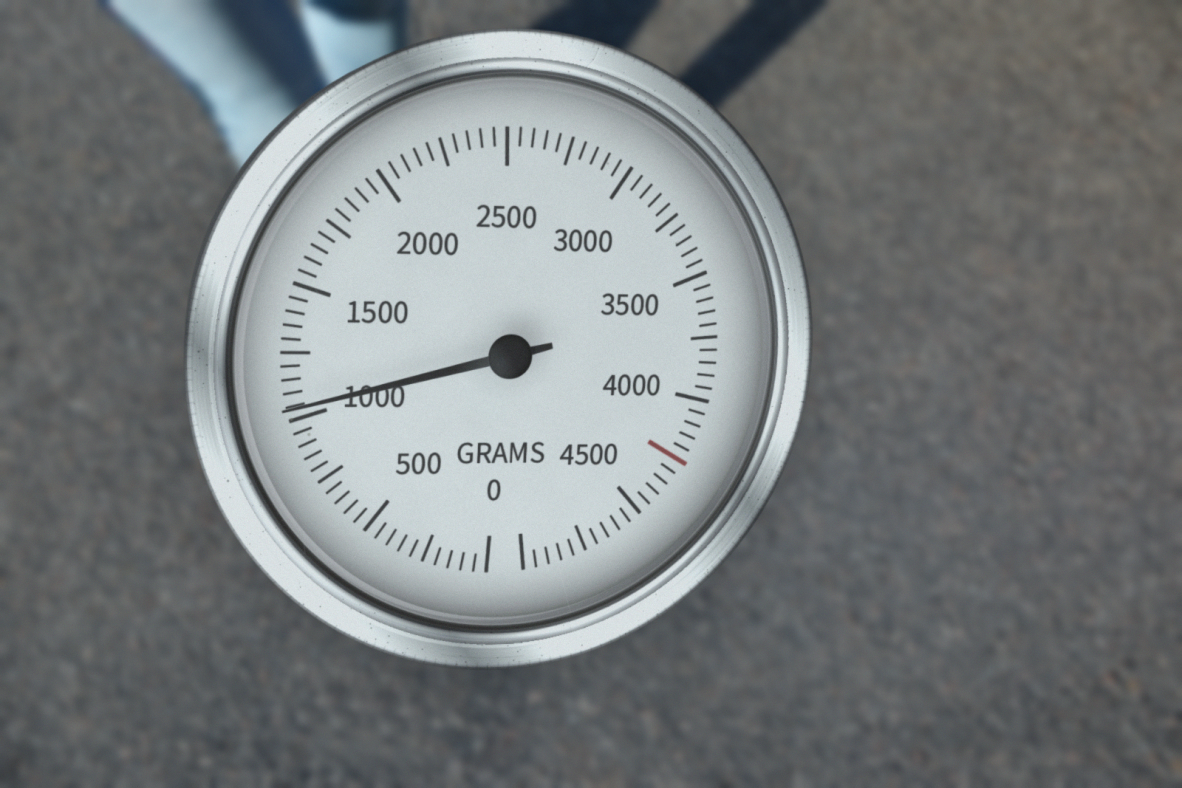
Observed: 1050 g
